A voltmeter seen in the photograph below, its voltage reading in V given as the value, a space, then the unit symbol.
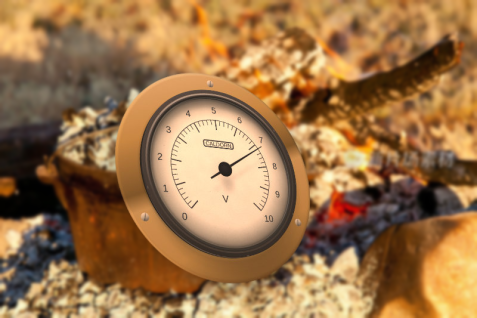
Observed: 7.2 V
